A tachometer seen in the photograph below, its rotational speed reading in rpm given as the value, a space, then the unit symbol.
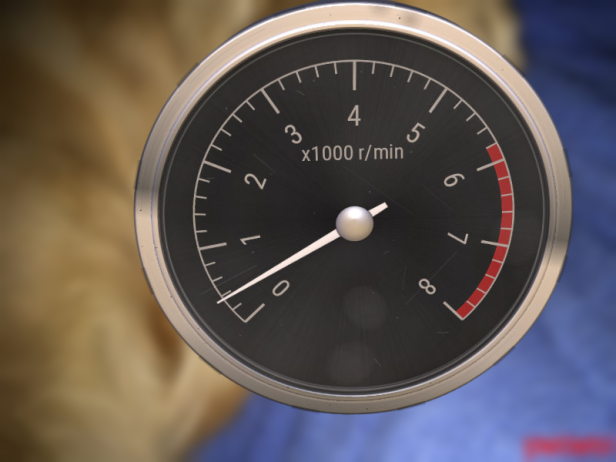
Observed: 400 rpm
